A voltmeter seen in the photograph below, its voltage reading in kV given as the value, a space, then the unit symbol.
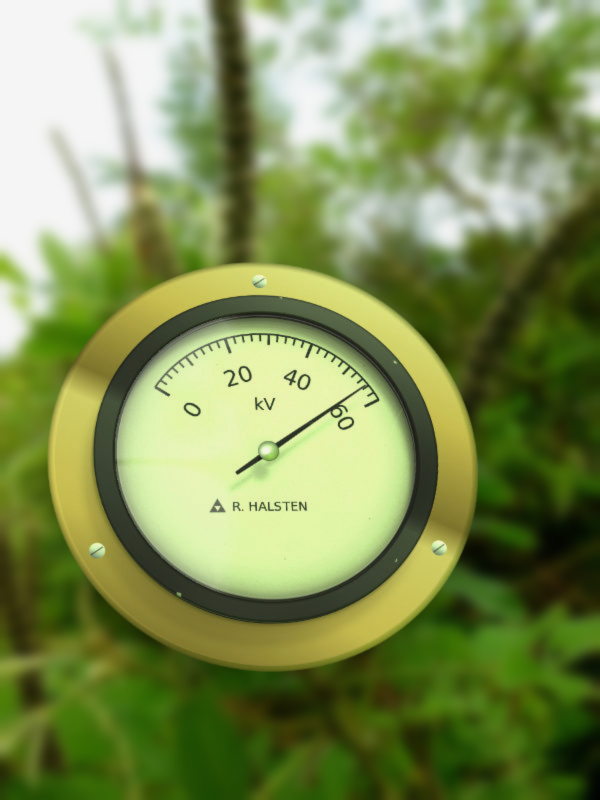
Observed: 56 kV
